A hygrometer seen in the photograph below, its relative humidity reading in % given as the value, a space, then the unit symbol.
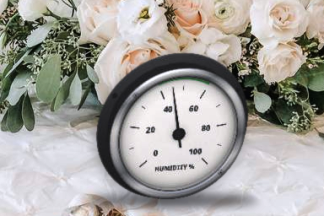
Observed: 45 %
